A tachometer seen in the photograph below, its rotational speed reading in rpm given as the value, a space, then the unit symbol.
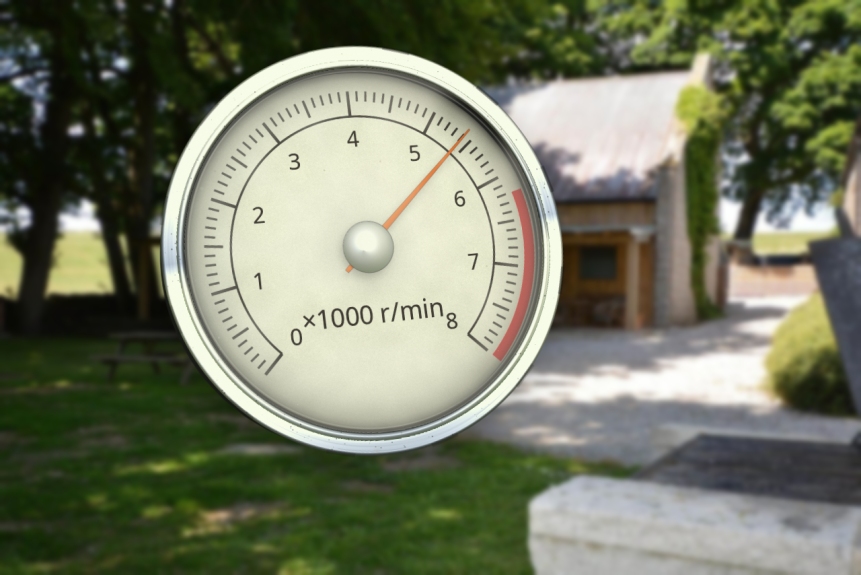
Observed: 5400 rpm
